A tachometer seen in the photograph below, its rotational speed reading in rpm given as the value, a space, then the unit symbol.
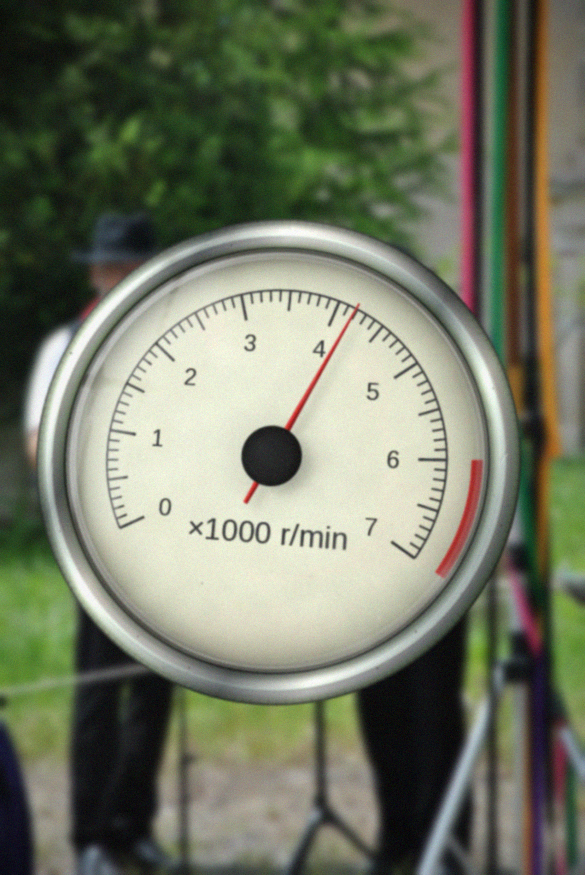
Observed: 4200 rpm
